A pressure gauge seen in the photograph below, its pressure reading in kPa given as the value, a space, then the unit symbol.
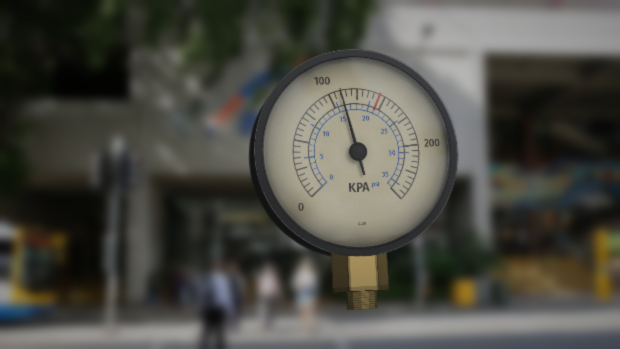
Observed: 110 kPa
